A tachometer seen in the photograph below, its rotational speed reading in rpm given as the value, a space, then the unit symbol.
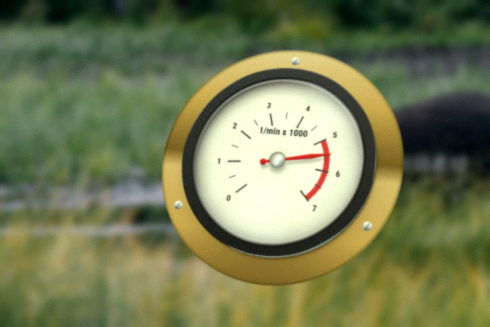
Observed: 5500 rpm
